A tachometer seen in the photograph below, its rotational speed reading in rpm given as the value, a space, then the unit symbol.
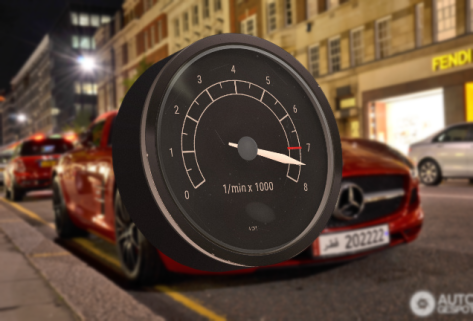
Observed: 7500 rpm
